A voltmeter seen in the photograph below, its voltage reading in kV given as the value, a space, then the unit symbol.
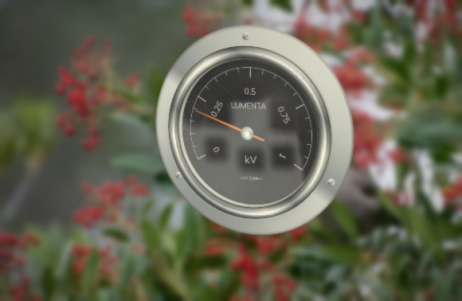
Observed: 0.2 kV
